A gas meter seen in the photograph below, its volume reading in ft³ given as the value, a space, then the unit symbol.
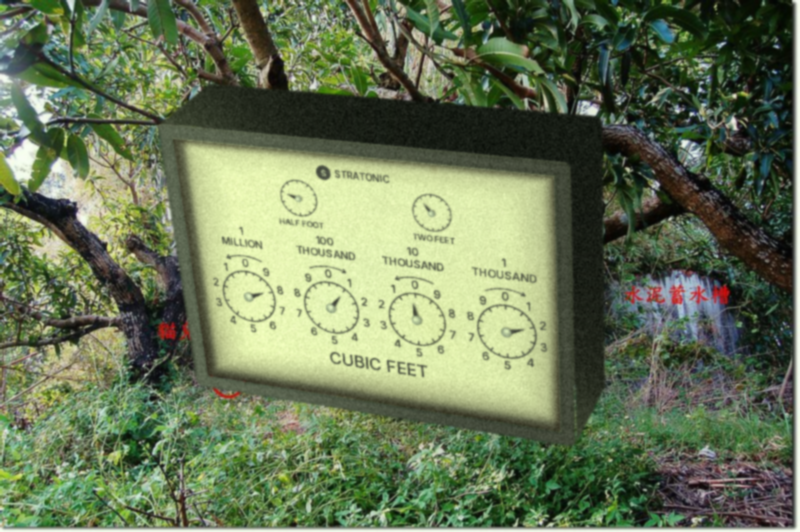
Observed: 810200 ft³
